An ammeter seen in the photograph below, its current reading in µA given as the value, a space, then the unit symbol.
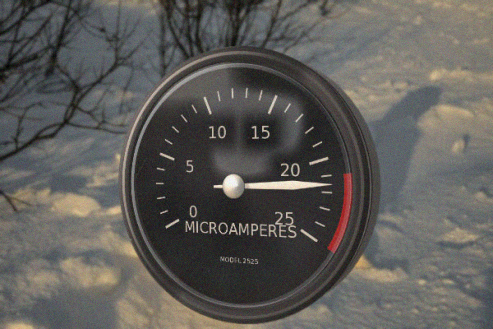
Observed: 21.5 µA
